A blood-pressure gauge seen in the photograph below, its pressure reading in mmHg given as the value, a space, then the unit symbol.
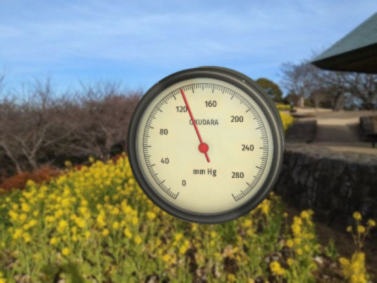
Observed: 130 mmHg
